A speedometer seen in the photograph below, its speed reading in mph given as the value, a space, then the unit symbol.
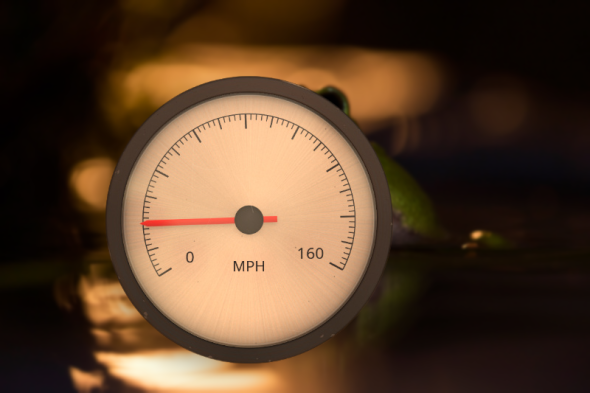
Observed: 20 mph
